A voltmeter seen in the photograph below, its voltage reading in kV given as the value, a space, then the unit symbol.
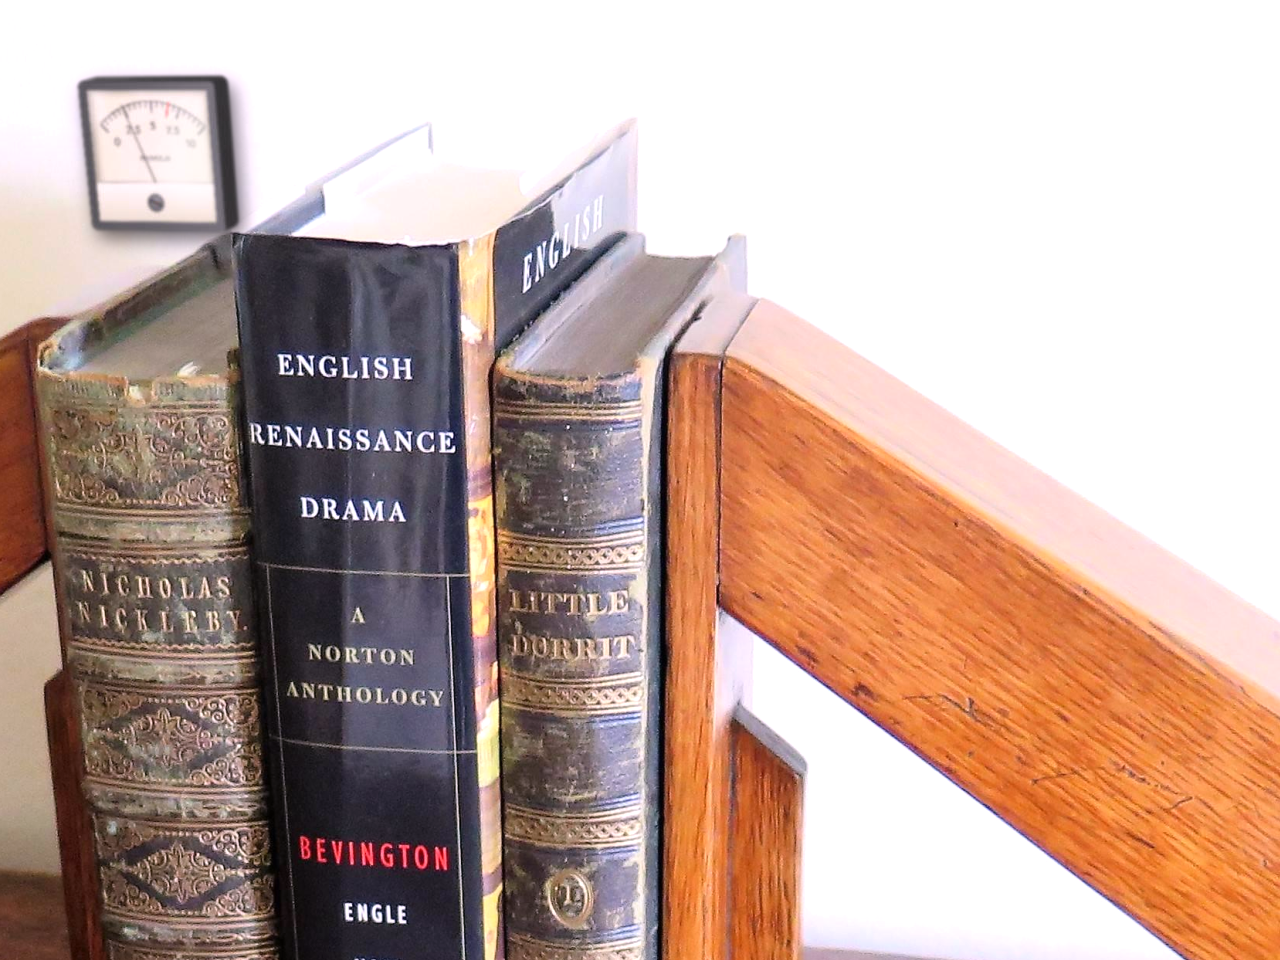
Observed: 2.5 kV
